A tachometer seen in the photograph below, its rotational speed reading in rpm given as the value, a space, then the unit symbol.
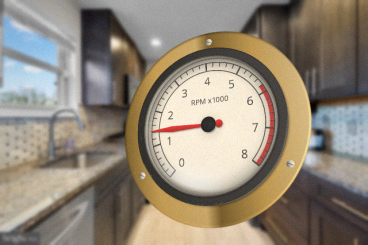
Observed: 1400 rpm
